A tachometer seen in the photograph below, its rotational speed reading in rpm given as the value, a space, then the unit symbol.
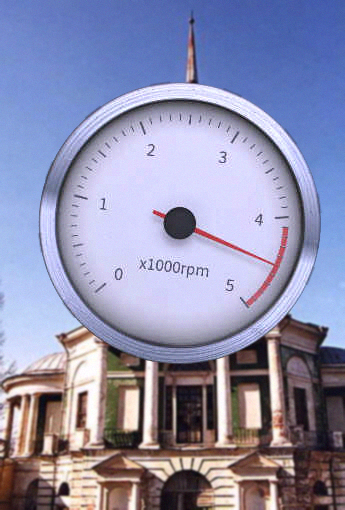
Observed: 4500 rpm
